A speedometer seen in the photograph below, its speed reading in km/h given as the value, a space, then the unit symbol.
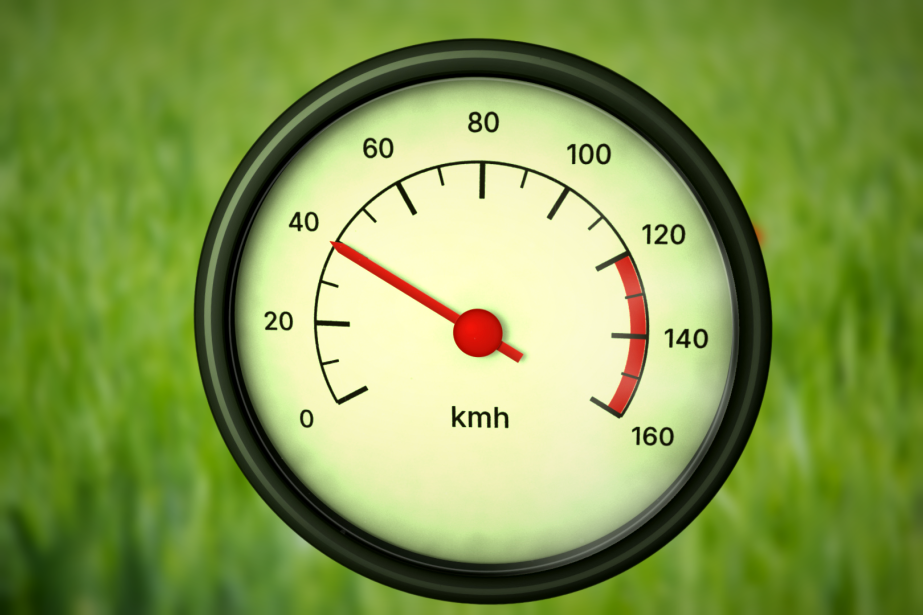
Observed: 40 km/h
